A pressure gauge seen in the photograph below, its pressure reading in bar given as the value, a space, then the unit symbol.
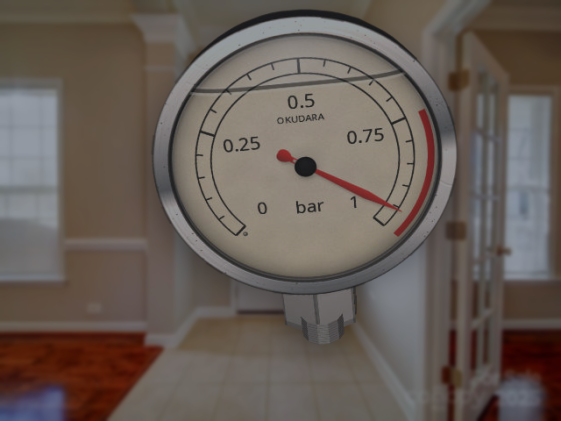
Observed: 0.95 bar
